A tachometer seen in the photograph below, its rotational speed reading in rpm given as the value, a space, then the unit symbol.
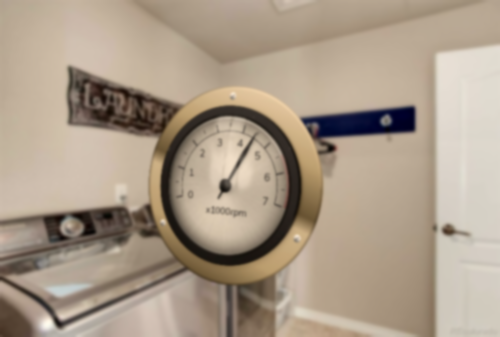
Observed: 4500 rpm
